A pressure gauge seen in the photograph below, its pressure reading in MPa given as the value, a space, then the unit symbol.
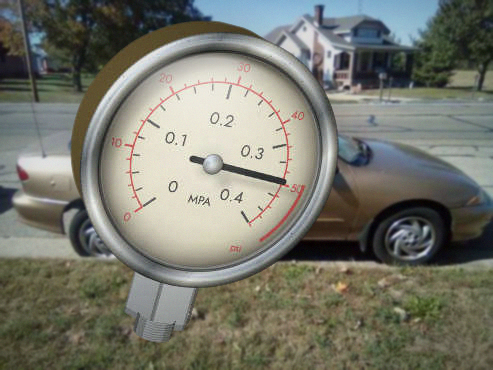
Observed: 0.34 MPa
